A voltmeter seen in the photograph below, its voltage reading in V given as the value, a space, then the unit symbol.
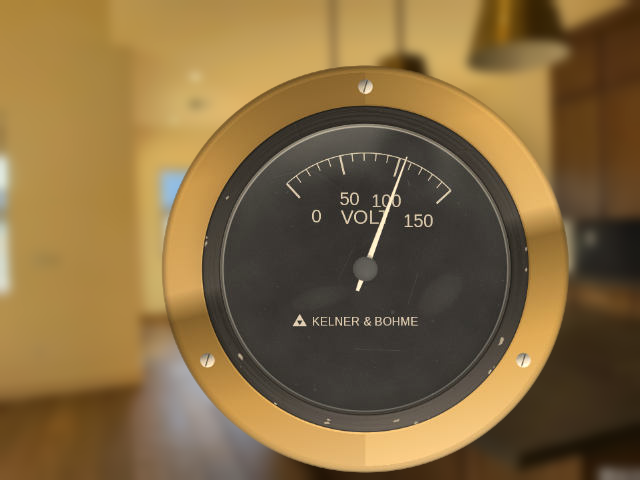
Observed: 105 V
